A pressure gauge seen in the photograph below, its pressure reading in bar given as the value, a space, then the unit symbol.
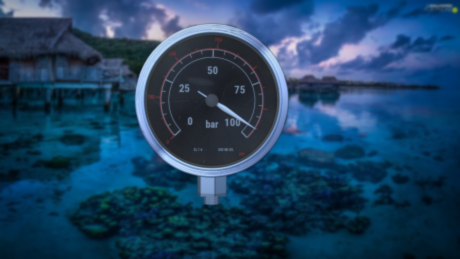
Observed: 95 bar
